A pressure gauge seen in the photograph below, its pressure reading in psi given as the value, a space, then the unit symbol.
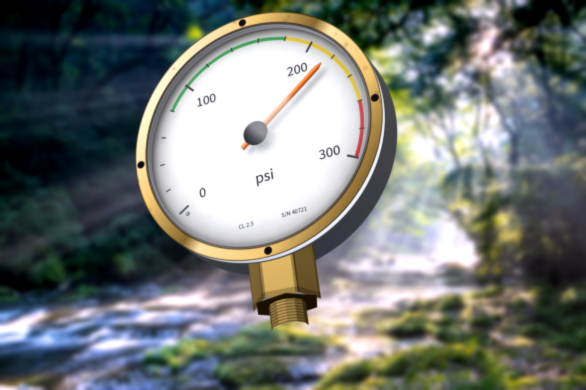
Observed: 220 psi
